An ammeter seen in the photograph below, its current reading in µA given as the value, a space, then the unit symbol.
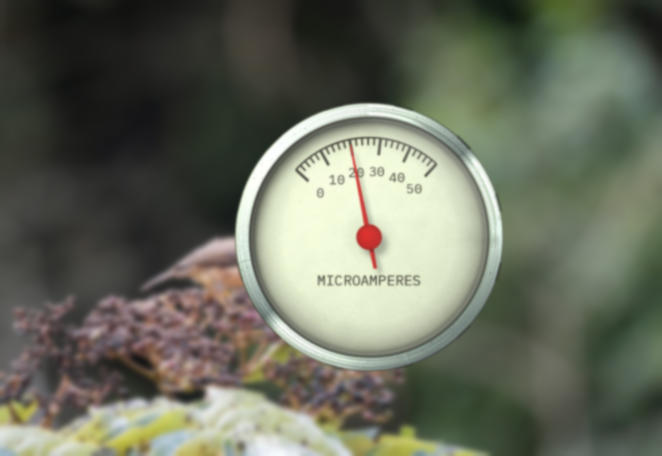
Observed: 20 µA
